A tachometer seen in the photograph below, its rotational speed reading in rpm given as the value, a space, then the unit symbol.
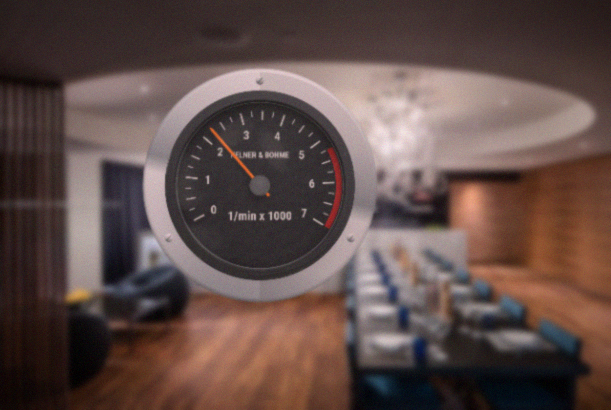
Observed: 2250 rpm
